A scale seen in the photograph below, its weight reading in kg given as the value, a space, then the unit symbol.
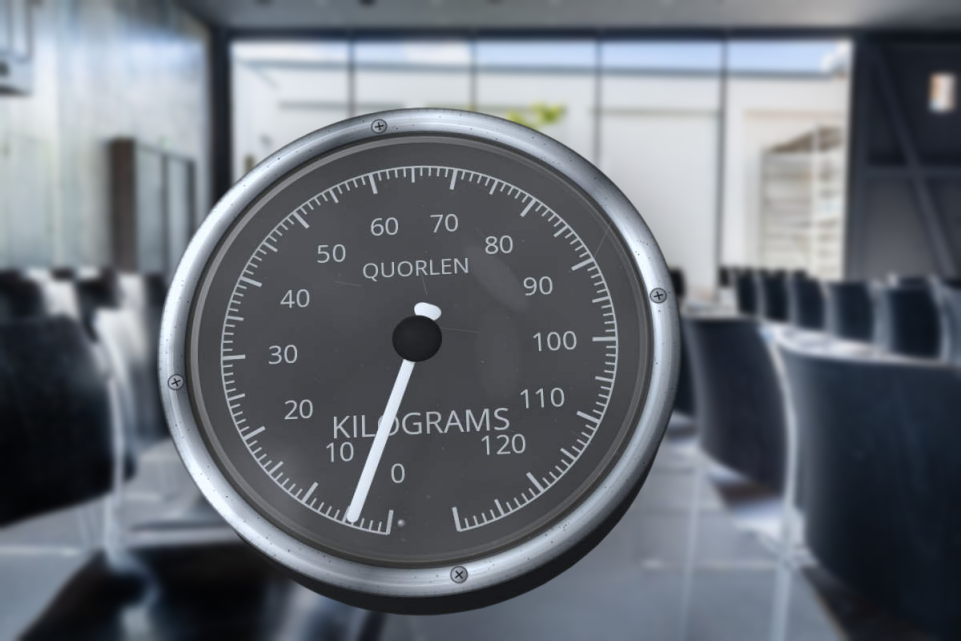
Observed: 4 kg
